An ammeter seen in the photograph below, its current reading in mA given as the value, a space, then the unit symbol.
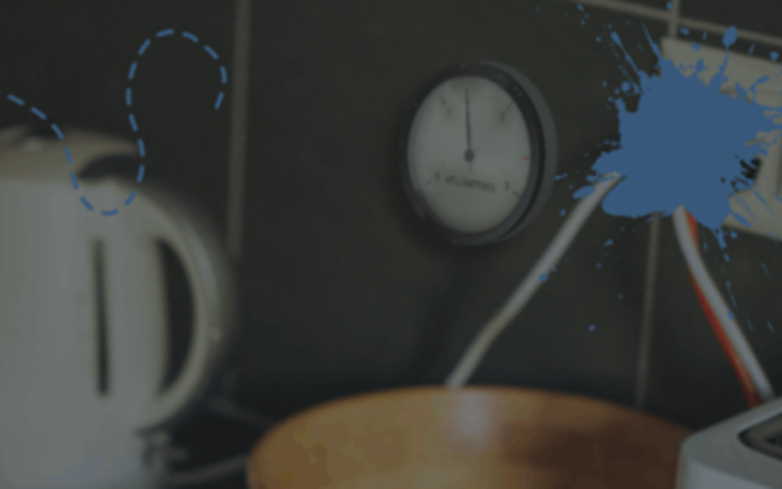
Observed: 1.4 mA
